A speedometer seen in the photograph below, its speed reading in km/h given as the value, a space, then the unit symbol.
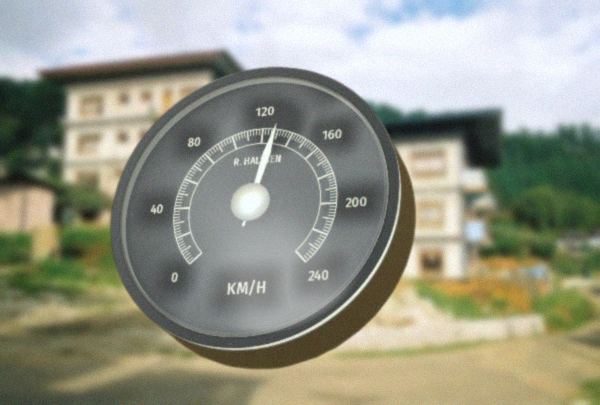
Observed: 130 km/h
